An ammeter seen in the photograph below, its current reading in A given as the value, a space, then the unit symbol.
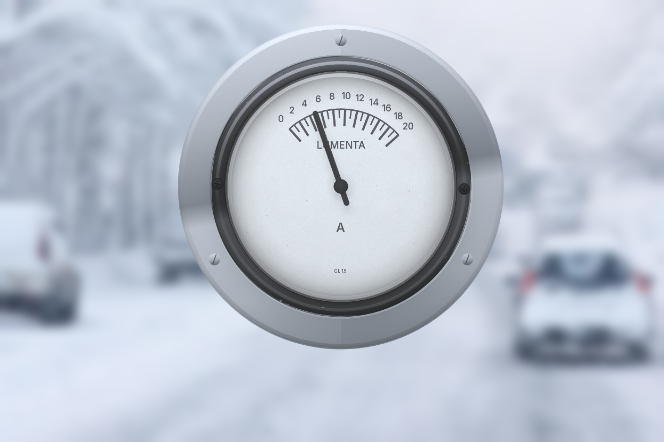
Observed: 5 A
